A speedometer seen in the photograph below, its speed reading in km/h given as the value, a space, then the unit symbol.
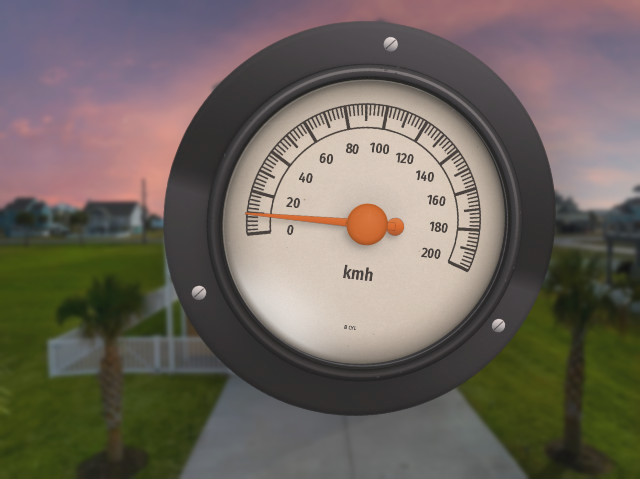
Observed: 10 km/h
